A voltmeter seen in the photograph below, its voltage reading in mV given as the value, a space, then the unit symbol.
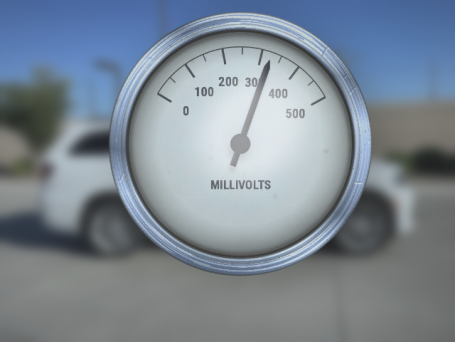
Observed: 325 mV
